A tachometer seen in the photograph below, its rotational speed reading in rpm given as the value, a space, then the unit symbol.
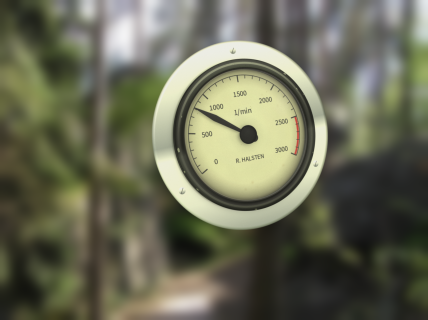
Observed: 800 rpm
